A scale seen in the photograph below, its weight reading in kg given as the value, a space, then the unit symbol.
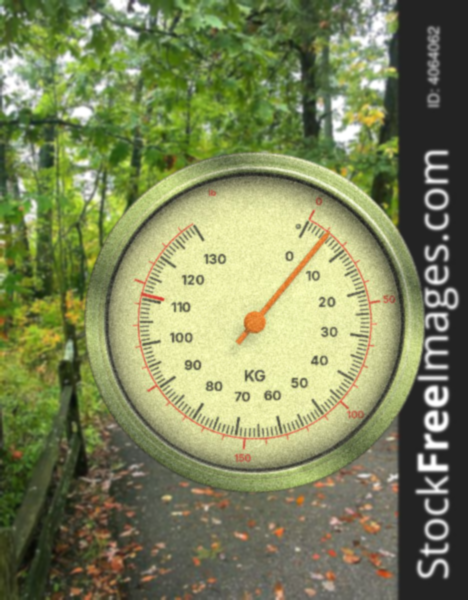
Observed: 5 kg
